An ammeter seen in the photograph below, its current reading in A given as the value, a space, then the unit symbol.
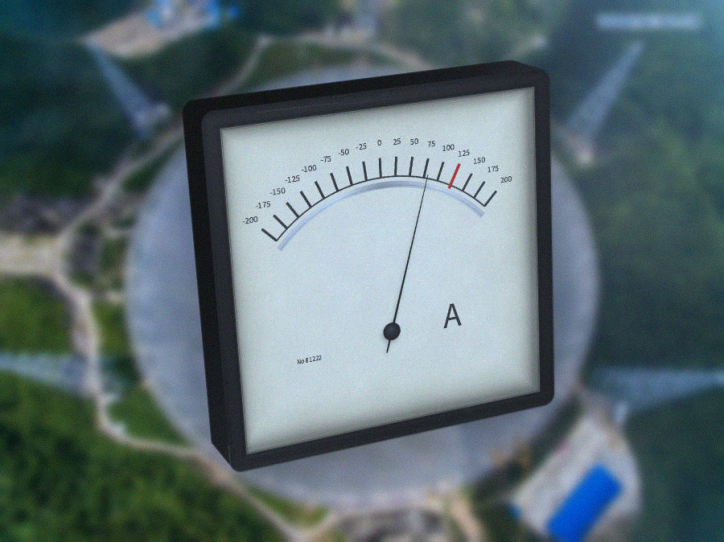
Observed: 75 A
